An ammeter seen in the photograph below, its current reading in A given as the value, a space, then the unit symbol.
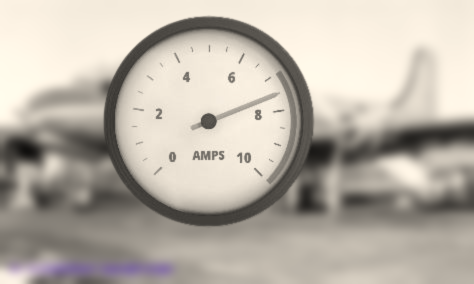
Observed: 7.5 A
